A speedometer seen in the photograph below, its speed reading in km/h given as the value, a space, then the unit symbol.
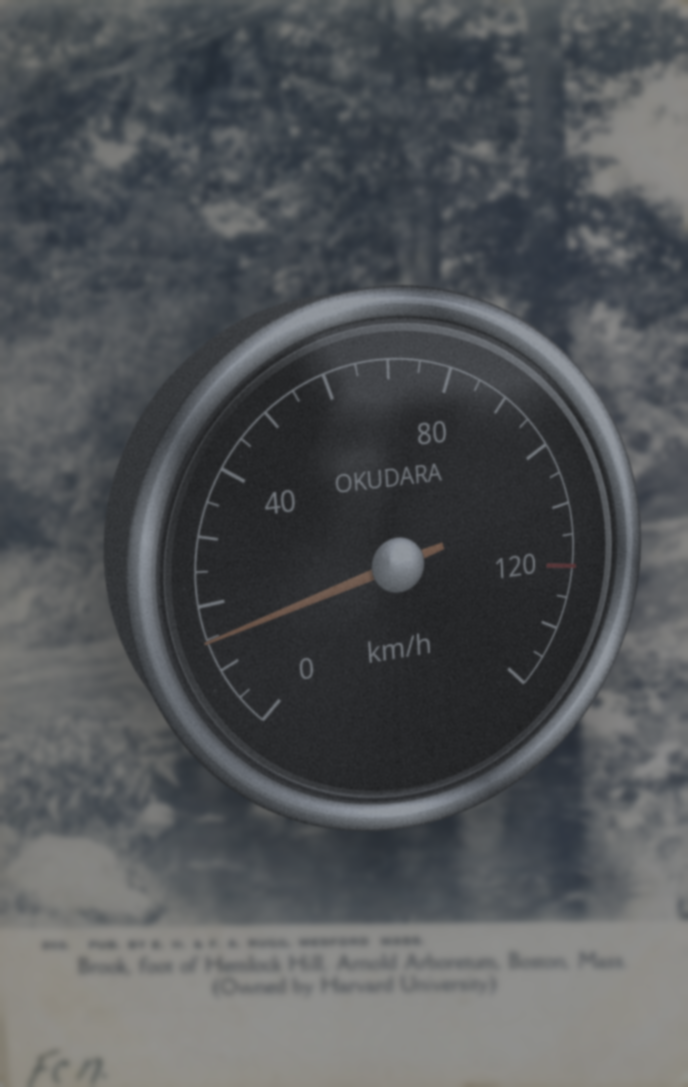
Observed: 15 km/h
